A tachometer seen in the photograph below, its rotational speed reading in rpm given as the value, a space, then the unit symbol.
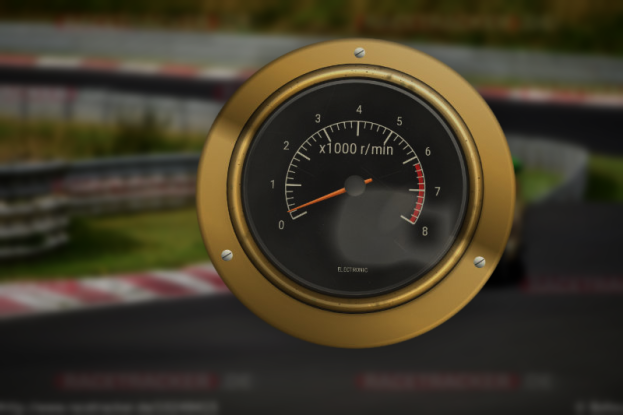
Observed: 200 rpm
